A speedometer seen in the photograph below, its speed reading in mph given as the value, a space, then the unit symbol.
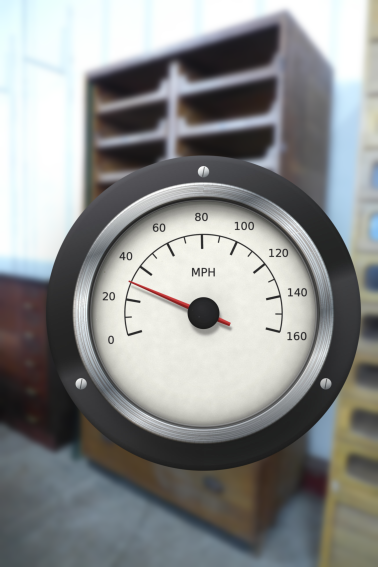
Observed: 30 mph
